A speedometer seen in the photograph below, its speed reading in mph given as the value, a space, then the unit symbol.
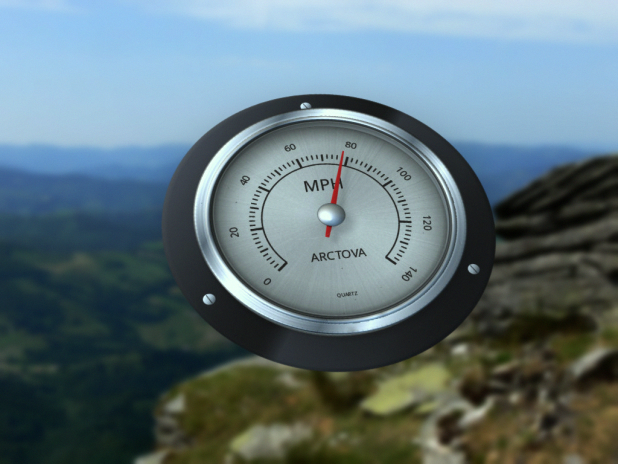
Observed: 78 mph
